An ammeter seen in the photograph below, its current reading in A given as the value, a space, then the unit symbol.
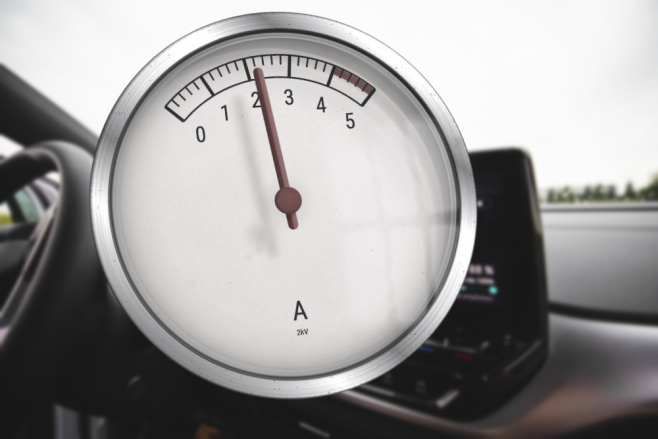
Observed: 2.2 A
